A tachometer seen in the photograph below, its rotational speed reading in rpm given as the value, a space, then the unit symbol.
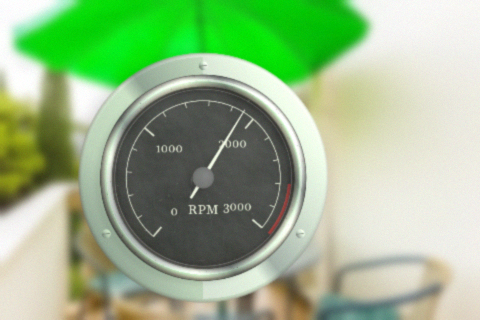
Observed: 1900 rpm
